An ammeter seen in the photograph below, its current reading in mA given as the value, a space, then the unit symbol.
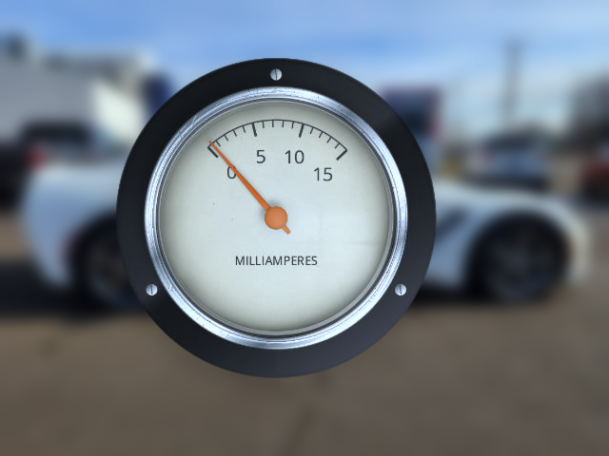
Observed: 0.5 mA
